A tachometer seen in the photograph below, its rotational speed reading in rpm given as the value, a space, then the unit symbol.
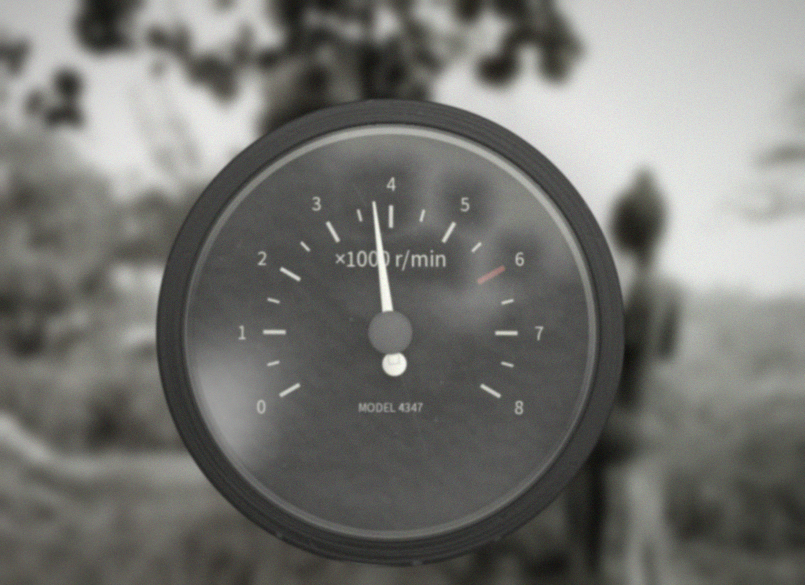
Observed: 3750 rpm
